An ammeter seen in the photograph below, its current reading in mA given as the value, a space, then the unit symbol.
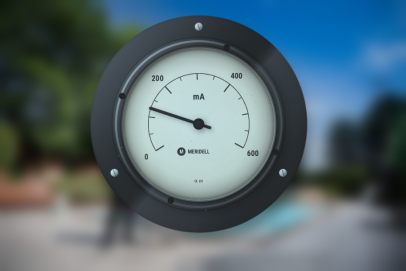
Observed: 125 mA
